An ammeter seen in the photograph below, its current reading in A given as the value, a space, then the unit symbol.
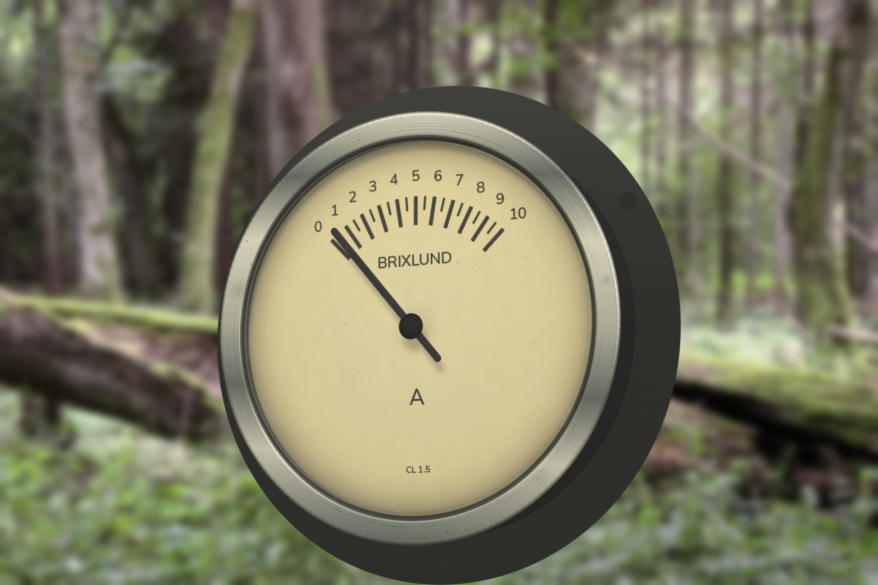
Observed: 0.5 A
